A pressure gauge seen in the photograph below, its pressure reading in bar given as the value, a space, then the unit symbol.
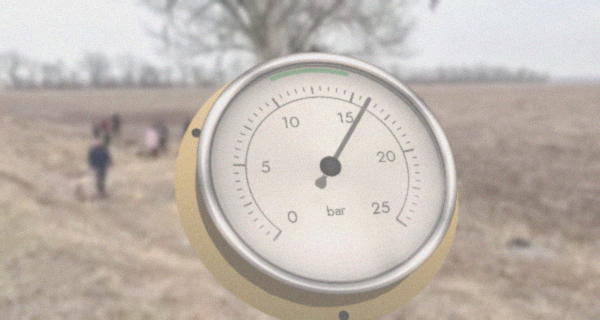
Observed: 16 bar
